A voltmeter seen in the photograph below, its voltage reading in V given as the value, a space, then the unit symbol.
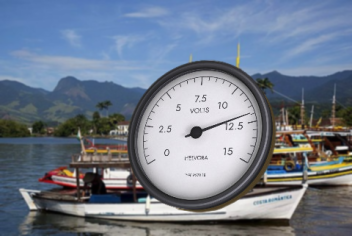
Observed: 12 V
